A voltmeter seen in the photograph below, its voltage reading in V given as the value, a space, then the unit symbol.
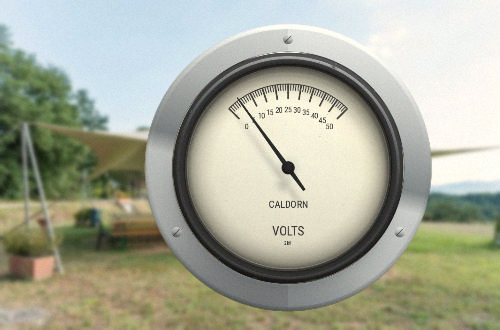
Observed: 5 V
